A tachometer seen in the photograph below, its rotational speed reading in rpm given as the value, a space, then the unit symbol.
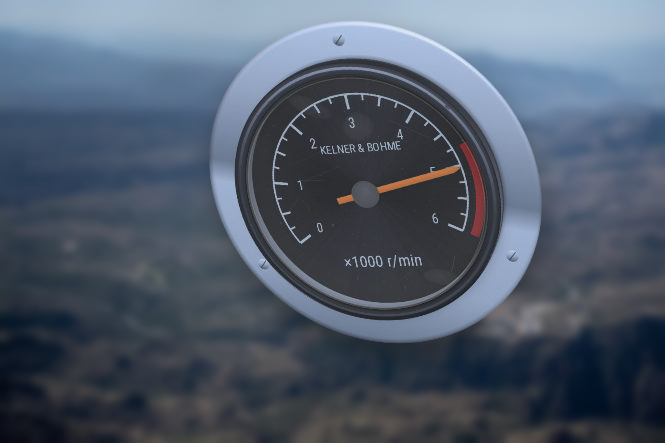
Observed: 5000 rpm
